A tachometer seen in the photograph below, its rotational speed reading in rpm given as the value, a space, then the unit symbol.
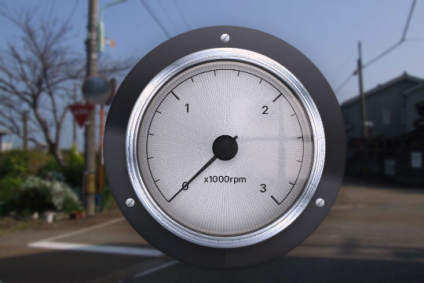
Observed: 0 rpm
